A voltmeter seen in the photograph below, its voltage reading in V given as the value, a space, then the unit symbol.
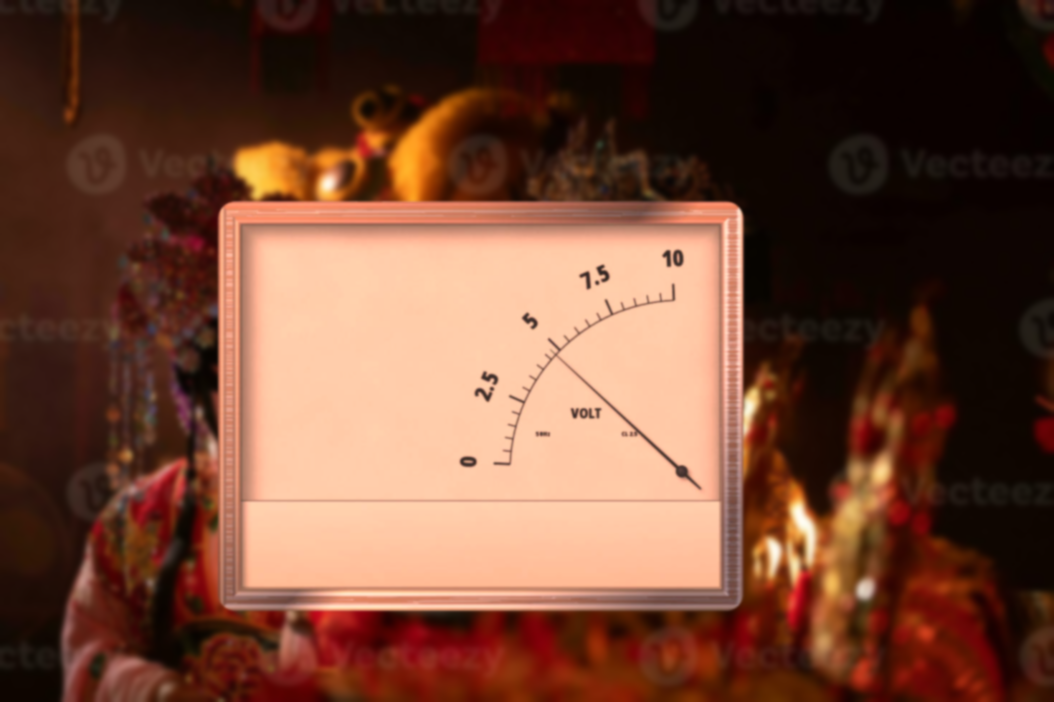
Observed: 4.75 V
